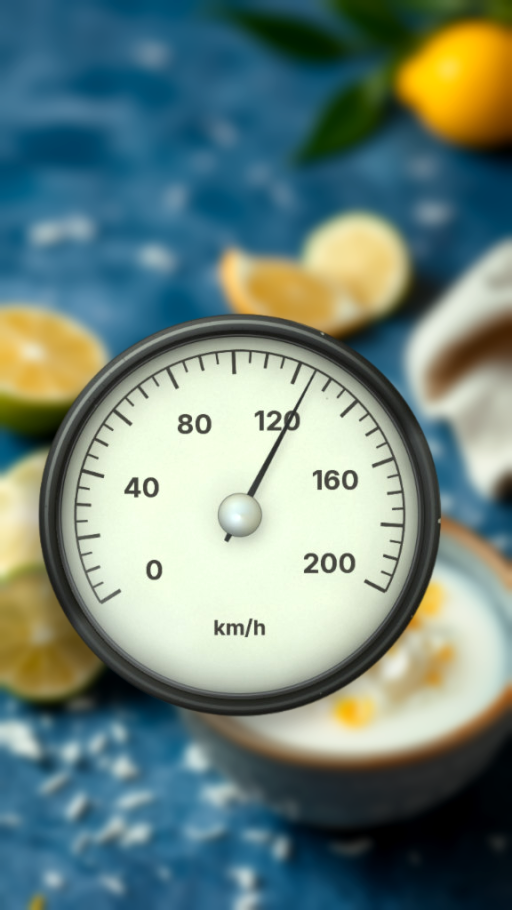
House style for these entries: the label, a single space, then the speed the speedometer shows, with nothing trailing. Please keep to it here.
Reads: 125 km/h
